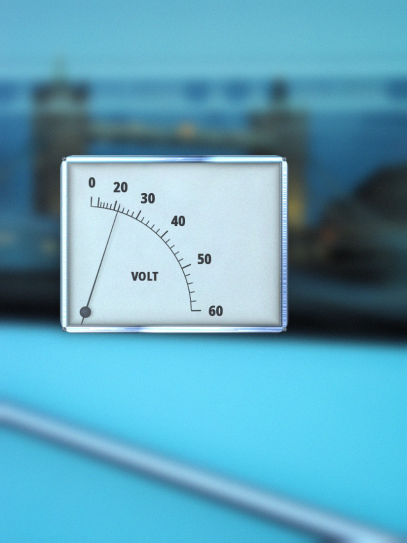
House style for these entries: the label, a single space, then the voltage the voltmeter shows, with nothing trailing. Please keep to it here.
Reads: 22 V
